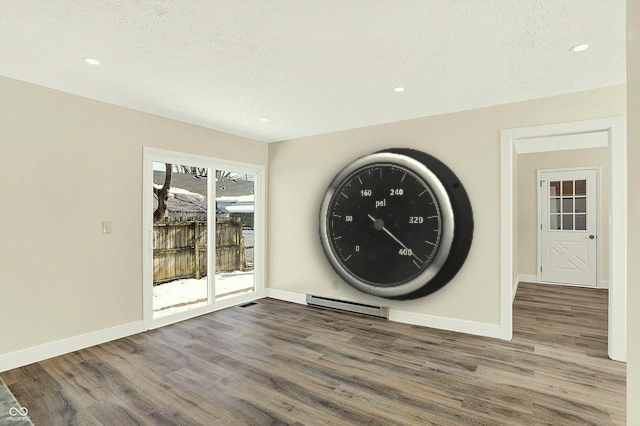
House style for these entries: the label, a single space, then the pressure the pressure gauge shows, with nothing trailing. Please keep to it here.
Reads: 390 psi
